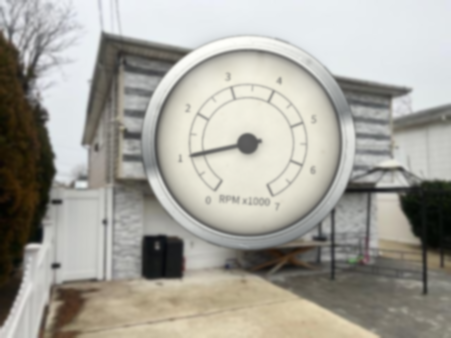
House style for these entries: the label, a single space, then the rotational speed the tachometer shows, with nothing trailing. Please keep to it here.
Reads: 1000 rpm
